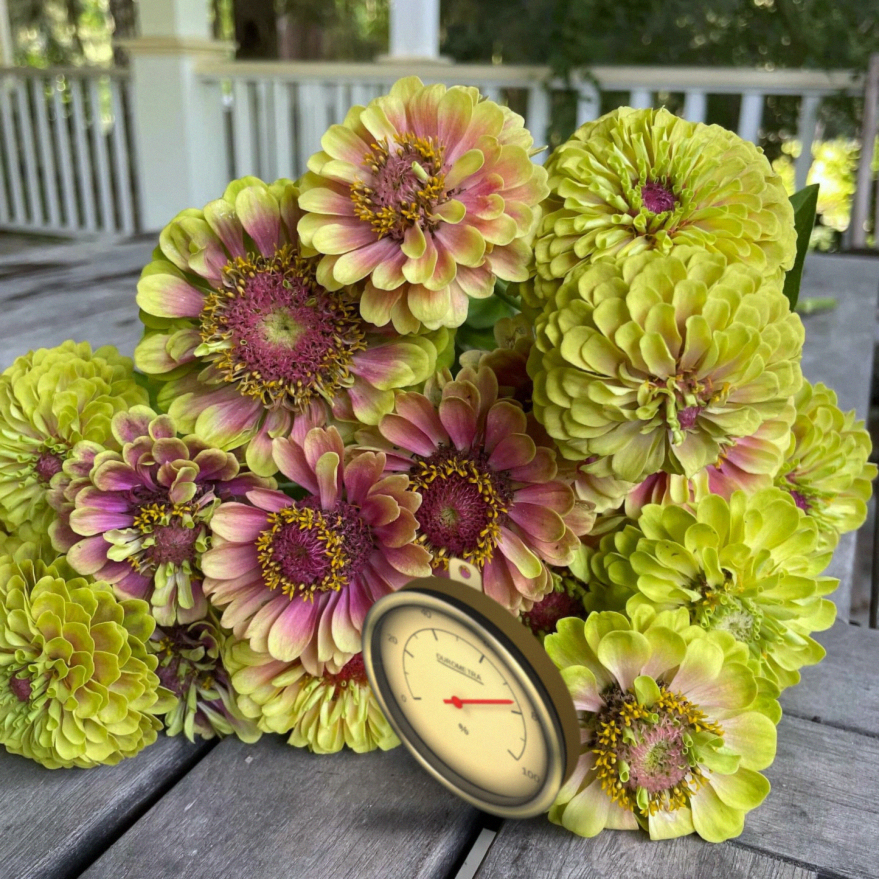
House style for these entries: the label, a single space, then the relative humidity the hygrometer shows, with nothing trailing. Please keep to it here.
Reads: 75 %
